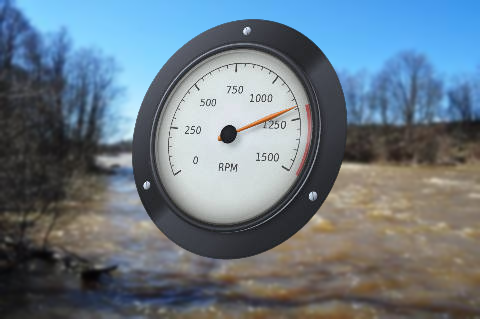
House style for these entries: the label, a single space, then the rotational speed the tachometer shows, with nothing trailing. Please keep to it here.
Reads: 1200 rpm
